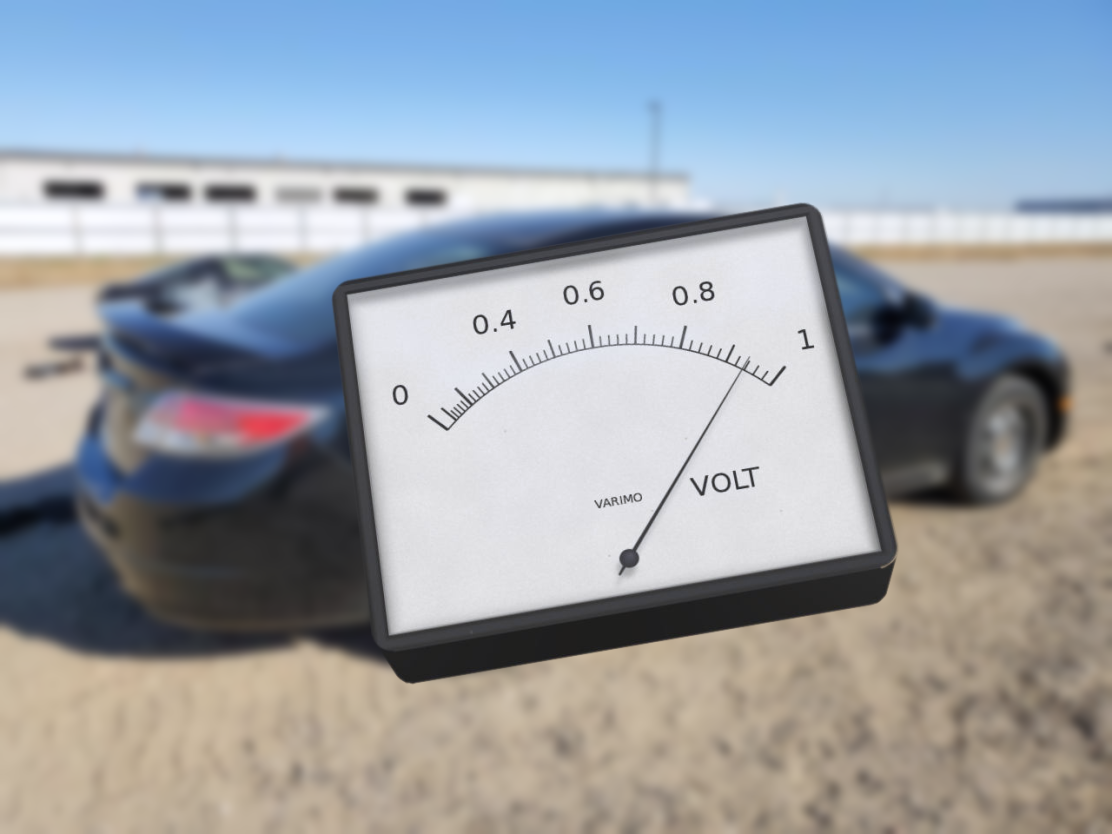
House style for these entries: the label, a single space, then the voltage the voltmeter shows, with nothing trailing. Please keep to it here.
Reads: 0.94 V
